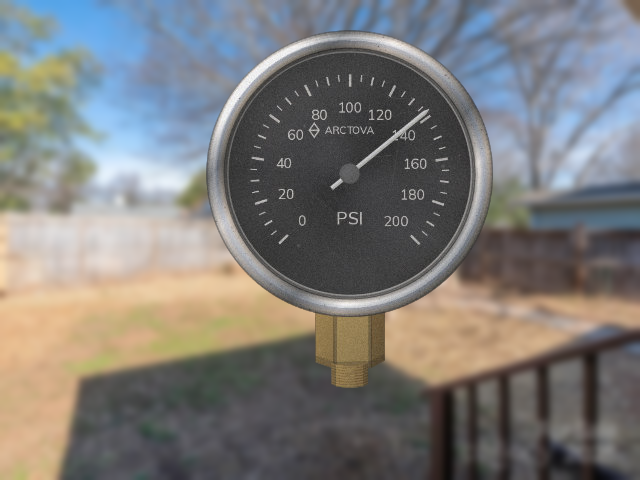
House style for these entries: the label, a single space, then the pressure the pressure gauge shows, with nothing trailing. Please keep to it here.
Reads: 137.5 psi
